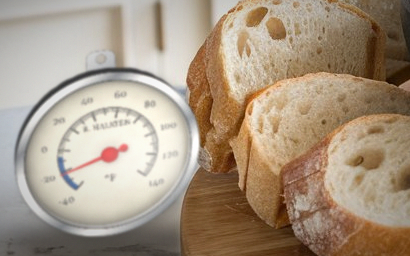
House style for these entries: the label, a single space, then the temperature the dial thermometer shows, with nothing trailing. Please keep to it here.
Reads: -20 °F
